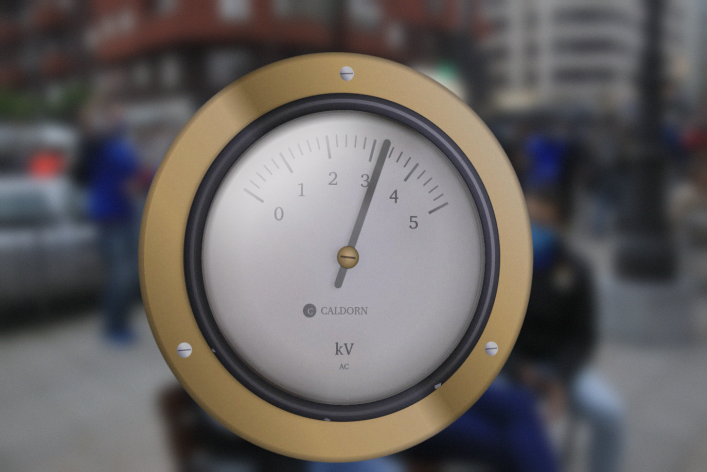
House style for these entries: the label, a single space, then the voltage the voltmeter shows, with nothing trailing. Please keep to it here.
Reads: 3.2 kV
